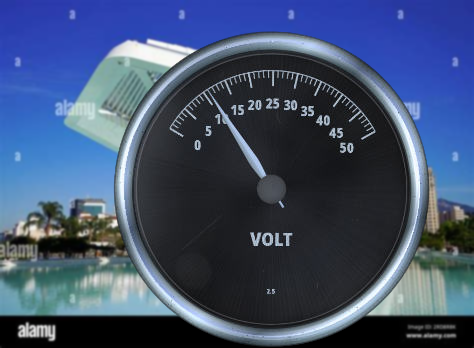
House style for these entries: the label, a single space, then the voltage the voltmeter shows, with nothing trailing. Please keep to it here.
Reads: 11 V
